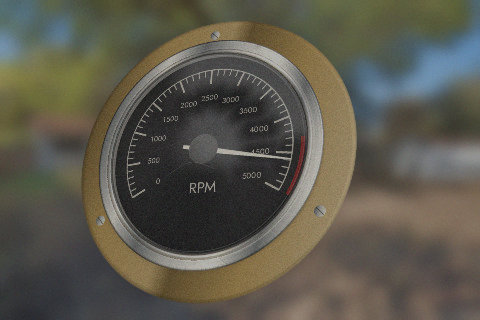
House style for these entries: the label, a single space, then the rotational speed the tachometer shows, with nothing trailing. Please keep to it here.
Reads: 4600 rpm
